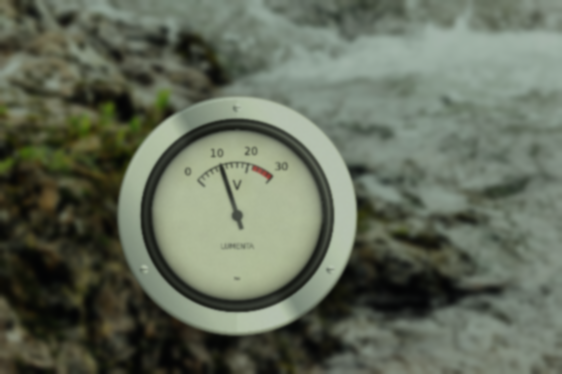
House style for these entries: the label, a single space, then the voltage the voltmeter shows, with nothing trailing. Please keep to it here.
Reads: 10 V
